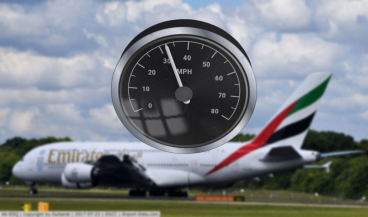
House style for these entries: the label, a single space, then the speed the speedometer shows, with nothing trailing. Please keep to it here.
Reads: 32.5 mph
